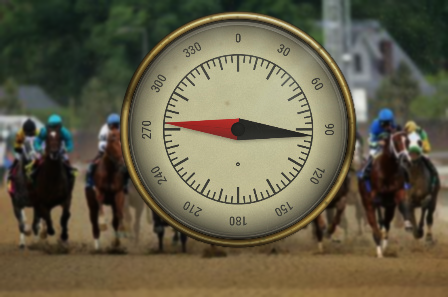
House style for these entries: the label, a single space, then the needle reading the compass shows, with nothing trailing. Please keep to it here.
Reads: 275 °
